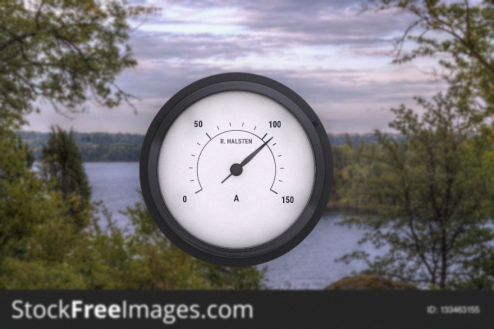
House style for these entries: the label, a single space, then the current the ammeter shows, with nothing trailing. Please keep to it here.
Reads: 105 A
